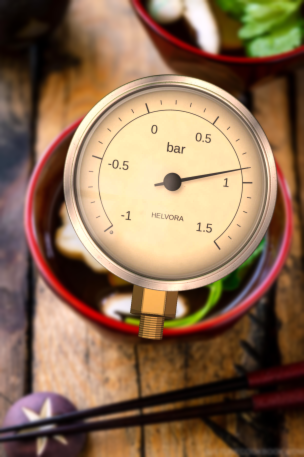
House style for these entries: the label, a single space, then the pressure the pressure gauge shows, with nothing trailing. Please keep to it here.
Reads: 0.9 bar
